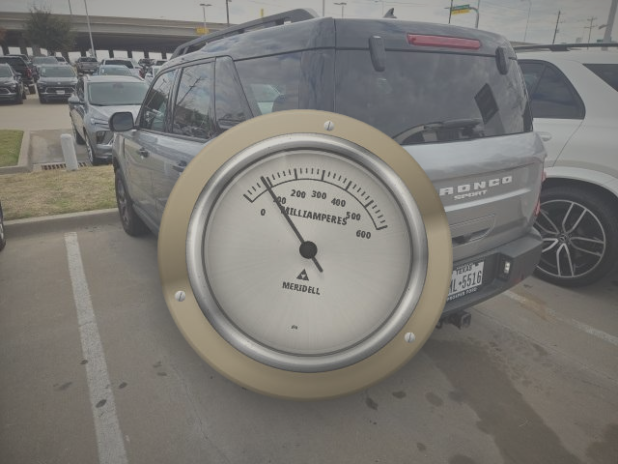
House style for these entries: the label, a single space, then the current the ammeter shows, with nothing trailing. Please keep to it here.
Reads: 80 mA
